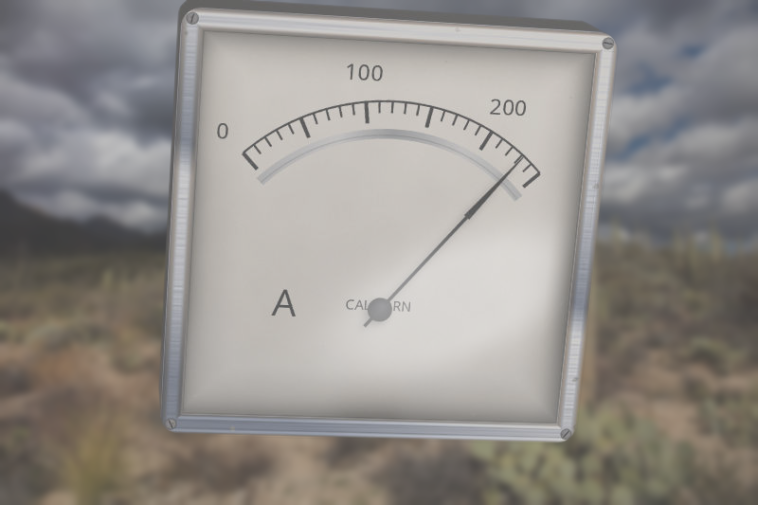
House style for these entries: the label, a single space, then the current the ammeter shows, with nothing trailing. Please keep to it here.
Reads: 230 A
